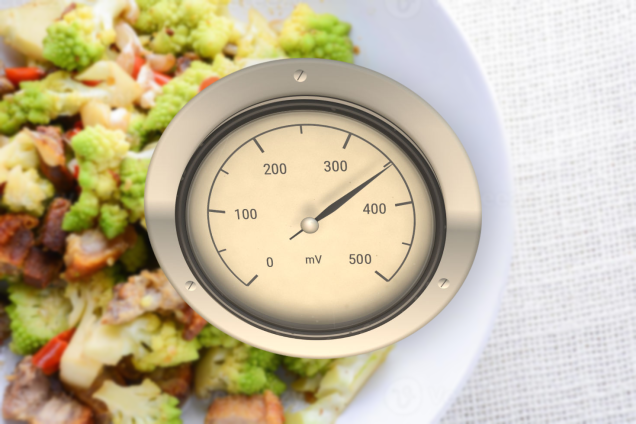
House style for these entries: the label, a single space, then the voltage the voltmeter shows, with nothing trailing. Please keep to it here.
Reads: 350 mV
